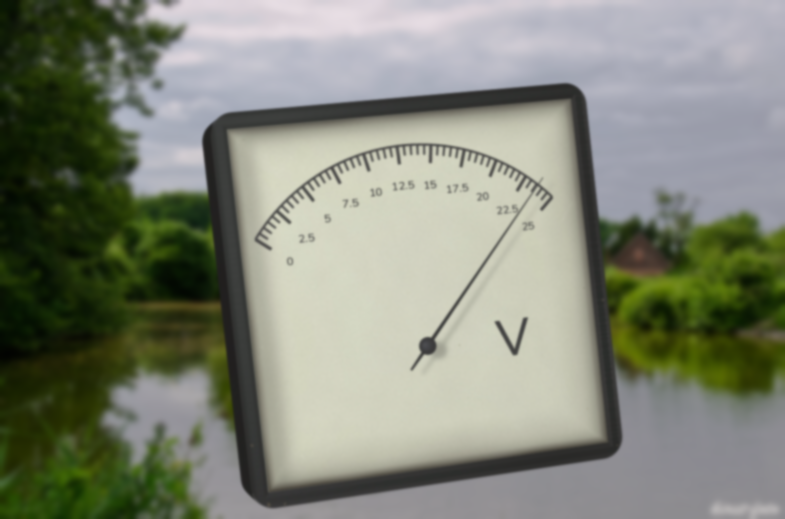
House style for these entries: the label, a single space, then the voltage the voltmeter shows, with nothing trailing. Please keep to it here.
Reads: 23.5 V
